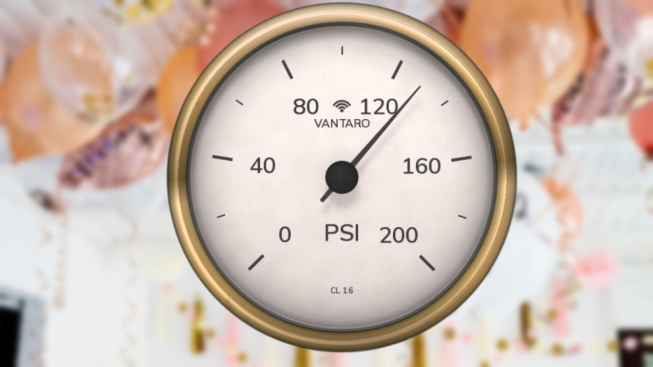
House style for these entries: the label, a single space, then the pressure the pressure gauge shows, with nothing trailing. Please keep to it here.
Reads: 130 psi
